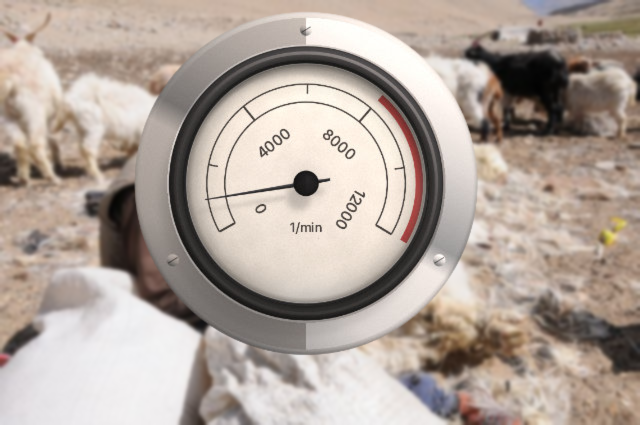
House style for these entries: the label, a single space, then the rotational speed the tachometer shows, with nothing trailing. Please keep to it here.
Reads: 1000 rpm
